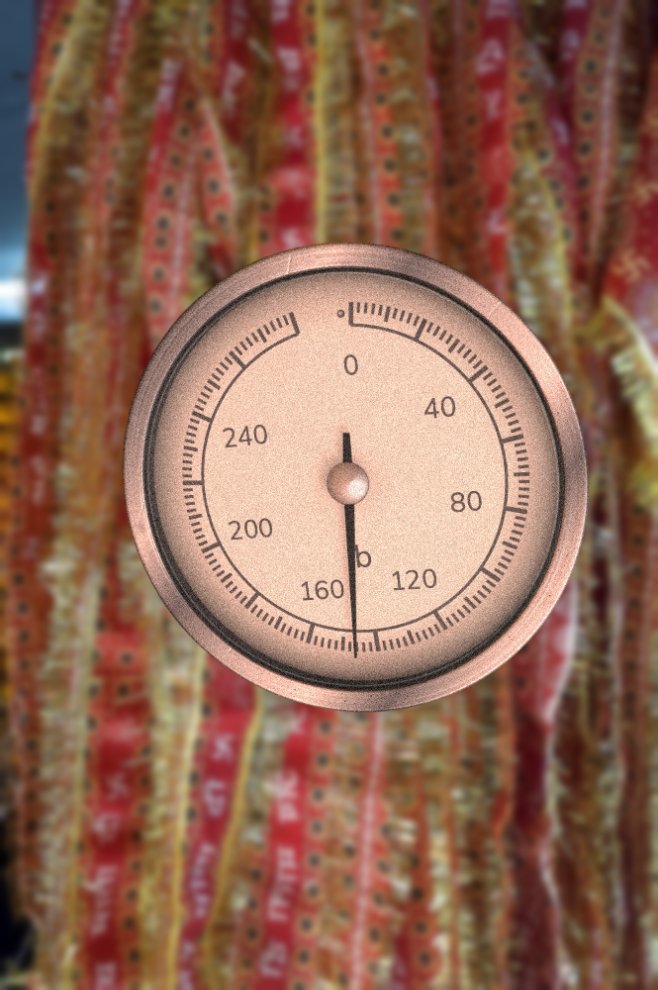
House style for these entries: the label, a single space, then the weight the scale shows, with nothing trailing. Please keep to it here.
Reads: 146 lb
